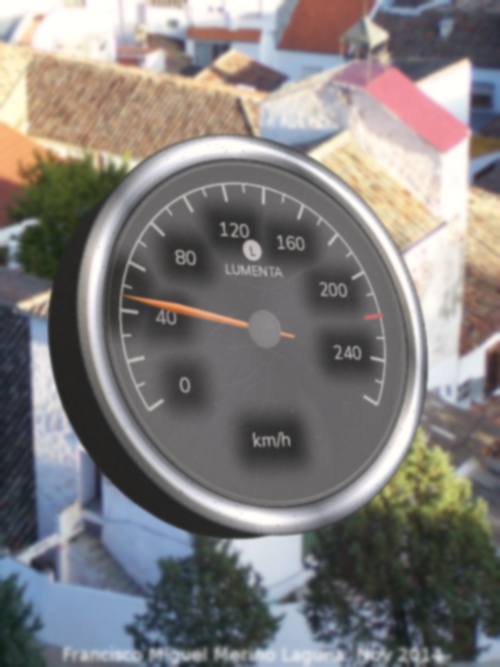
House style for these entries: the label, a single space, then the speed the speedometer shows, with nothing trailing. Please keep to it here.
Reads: 45 km/h
